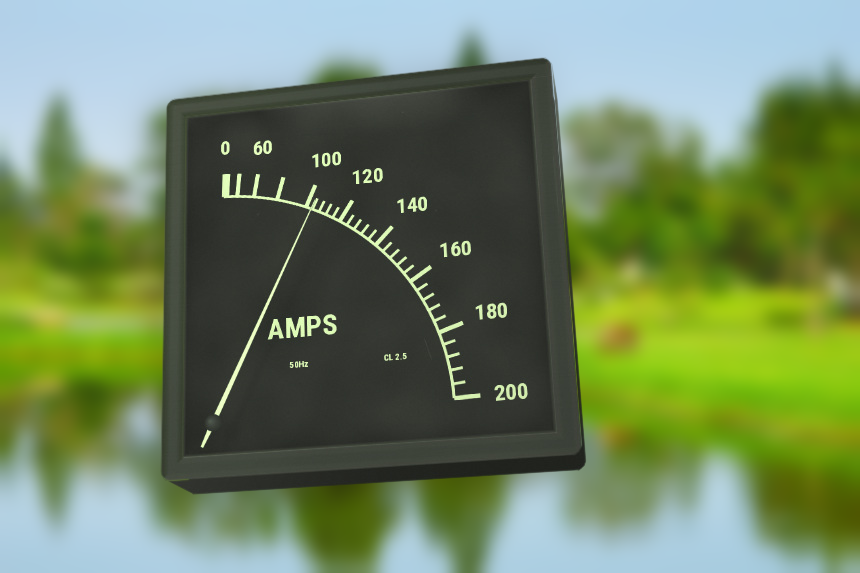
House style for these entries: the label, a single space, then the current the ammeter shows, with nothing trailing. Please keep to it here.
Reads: 104 A
